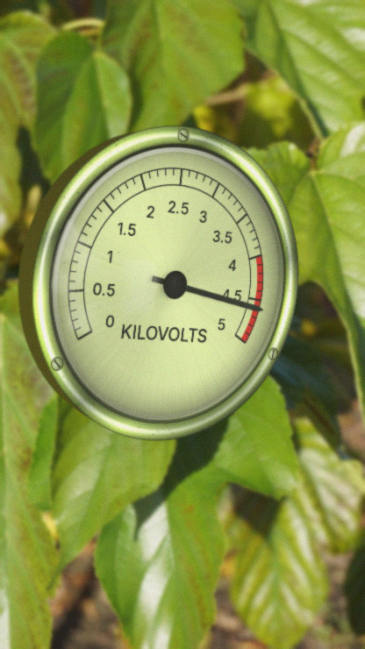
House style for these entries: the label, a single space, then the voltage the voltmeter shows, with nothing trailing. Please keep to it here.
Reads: 4.6 kV
